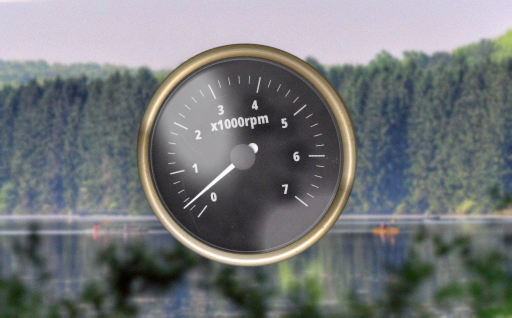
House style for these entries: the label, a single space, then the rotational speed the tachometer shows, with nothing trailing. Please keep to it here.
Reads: 300 rpm
